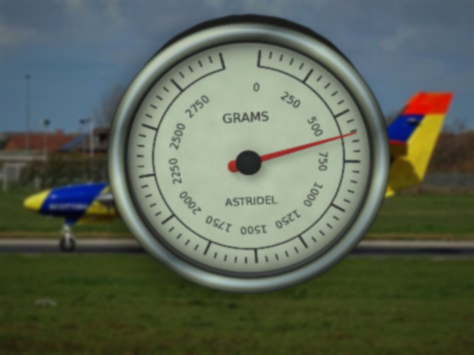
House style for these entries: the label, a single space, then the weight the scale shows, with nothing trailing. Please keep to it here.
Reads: 600 g
